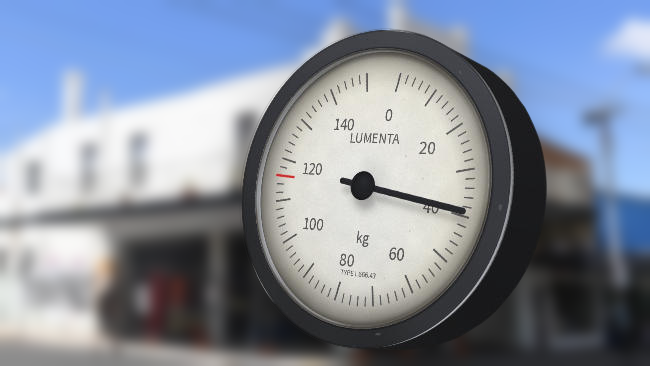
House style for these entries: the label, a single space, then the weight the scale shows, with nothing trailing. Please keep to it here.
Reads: 39 kg
